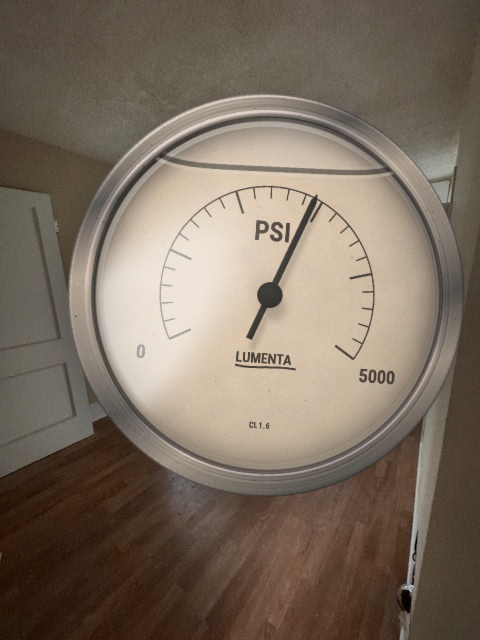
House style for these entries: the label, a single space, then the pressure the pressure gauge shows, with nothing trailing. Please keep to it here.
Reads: 2900 psi
